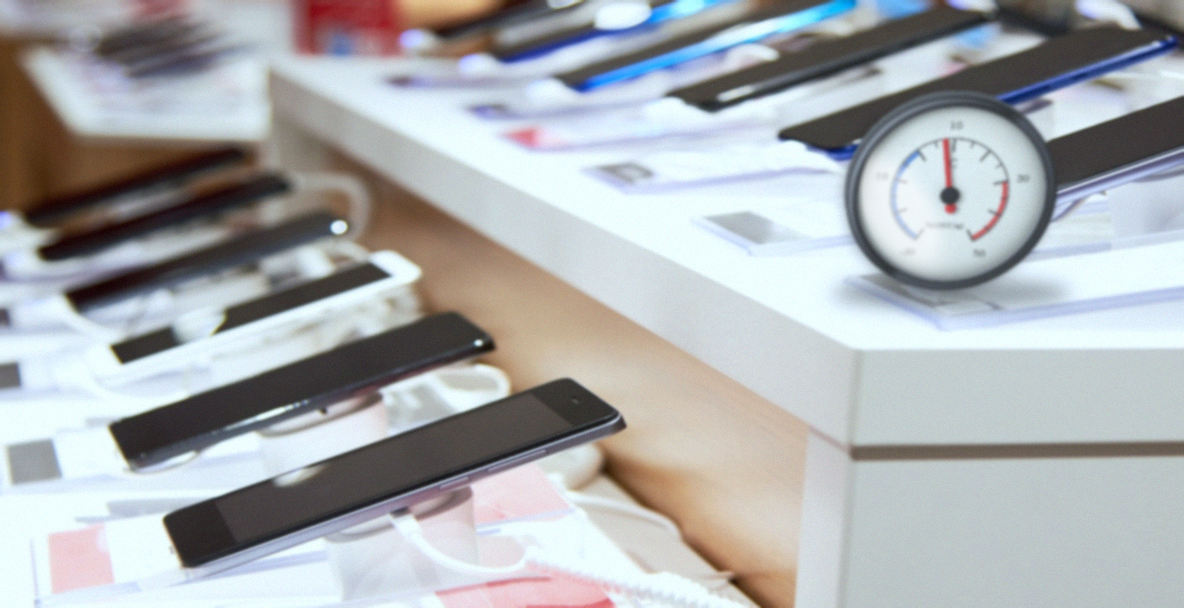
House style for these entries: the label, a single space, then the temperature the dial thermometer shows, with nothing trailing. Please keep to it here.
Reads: 7.5 °C
